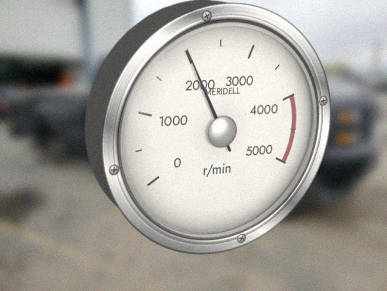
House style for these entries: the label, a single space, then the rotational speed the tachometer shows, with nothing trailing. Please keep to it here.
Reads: 2000 rpm
